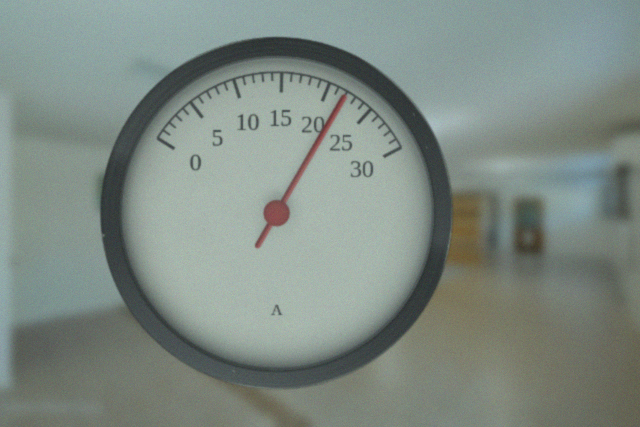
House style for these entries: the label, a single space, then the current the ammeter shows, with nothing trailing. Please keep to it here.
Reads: 22 A
